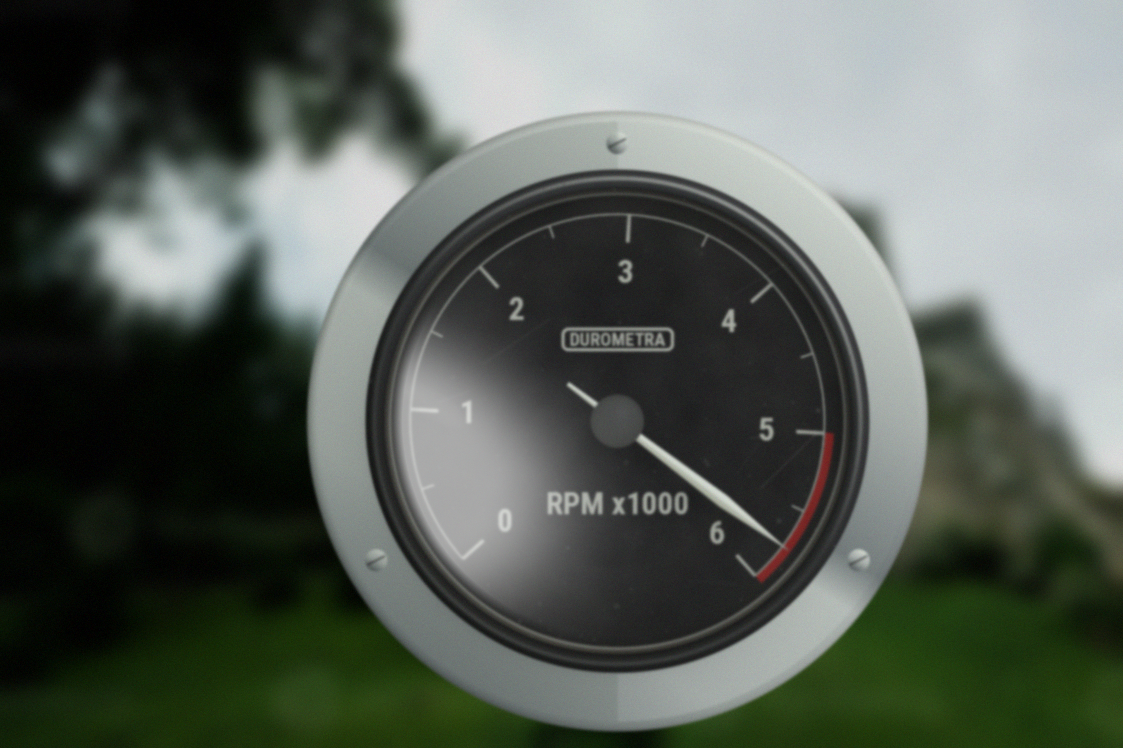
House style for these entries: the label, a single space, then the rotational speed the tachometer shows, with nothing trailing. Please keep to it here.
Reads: 5750 rpm
